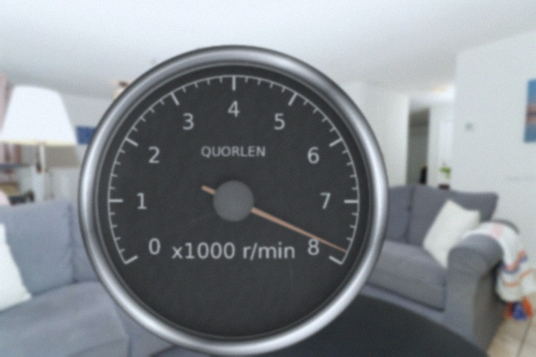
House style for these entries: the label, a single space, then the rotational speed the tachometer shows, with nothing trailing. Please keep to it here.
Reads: 7800 rpm
